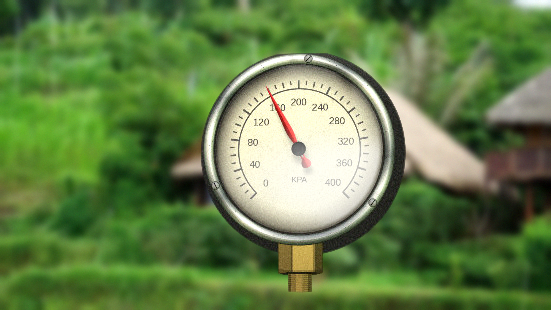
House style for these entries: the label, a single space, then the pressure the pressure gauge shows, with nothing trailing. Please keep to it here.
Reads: 160 kPa
